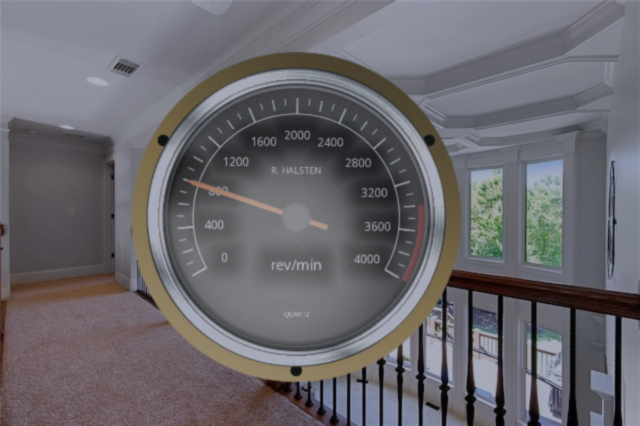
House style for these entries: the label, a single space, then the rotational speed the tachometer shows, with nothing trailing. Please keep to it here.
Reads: 800 rpm
